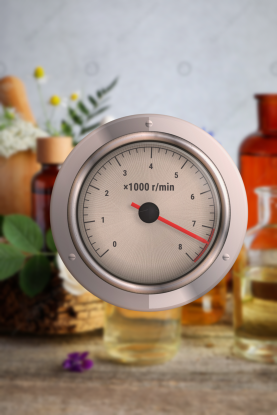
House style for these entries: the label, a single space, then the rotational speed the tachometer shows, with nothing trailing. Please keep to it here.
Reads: 7400 rpm
